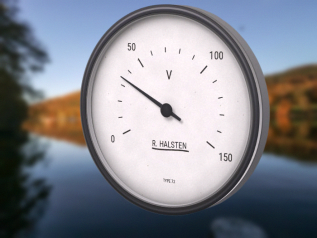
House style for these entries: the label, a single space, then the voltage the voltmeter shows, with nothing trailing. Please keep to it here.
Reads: 35 V
